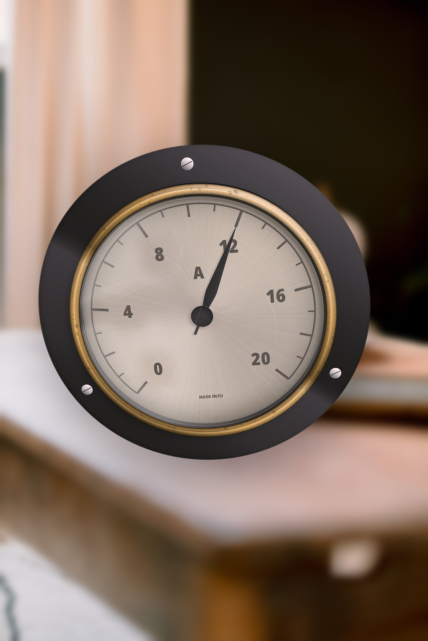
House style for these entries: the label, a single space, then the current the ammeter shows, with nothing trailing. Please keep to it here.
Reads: 12 A
